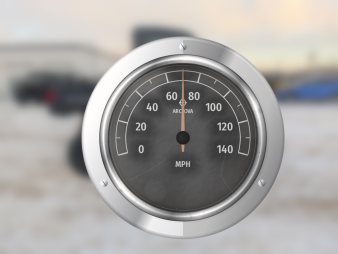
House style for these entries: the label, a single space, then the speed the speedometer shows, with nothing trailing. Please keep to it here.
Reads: 70 mph
